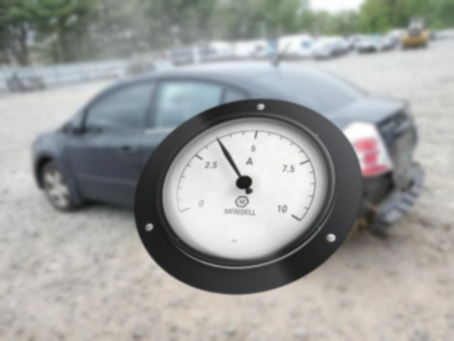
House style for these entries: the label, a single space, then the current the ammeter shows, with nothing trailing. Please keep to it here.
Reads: 3.5 A
